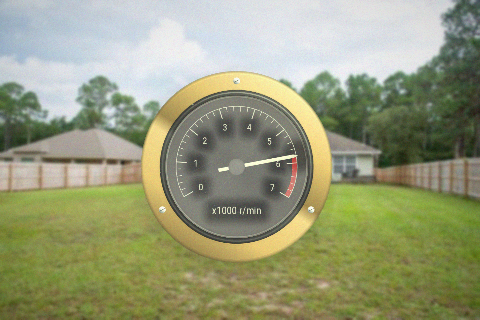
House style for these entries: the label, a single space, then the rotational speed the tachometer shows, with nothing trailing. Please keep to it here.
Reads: 5800 rpm
